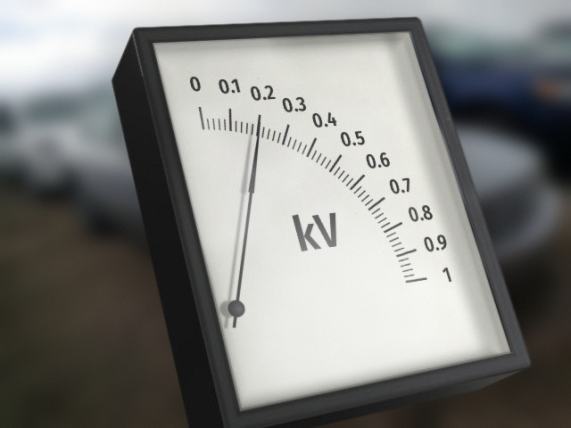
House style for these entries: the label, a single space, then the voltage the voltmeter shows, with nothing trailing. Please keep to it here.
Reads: 0.2 kV
